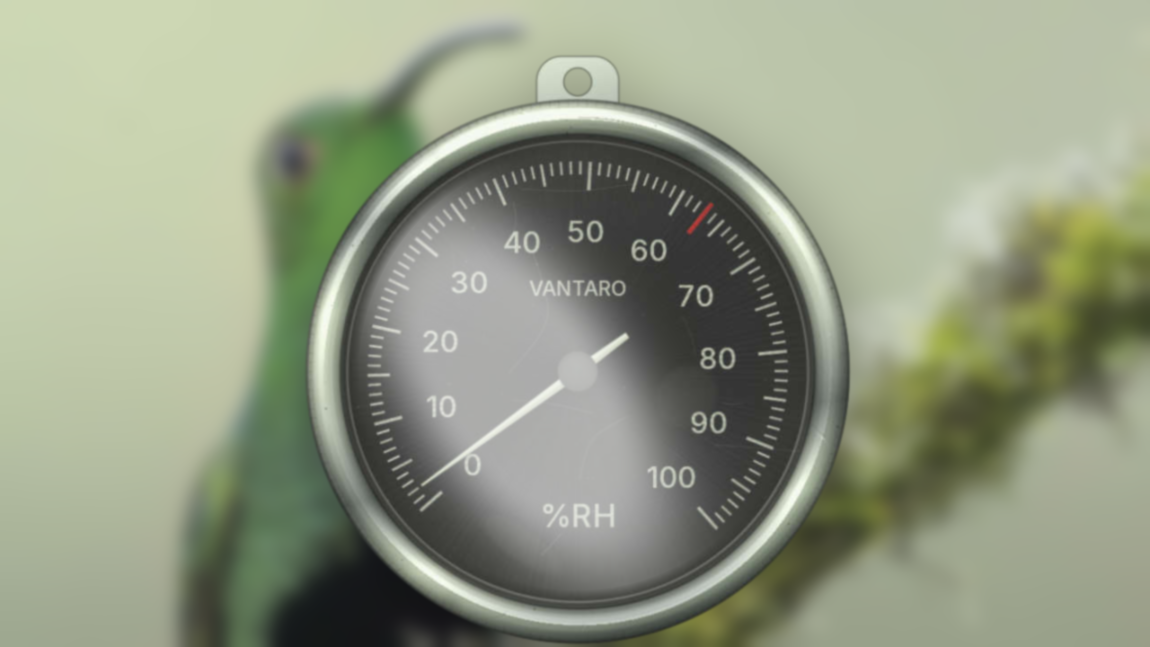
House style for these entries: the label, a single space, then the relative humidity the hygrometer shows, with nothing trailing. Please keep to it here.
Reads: 2 %
